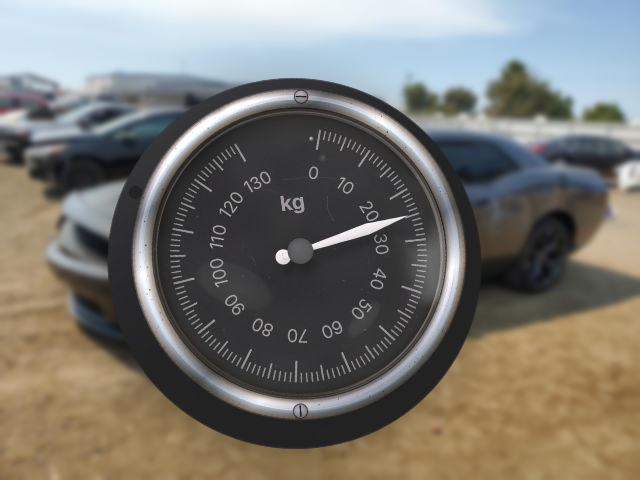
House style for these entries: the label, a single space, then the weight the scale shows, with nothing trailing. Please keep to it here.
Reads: 25 kg
